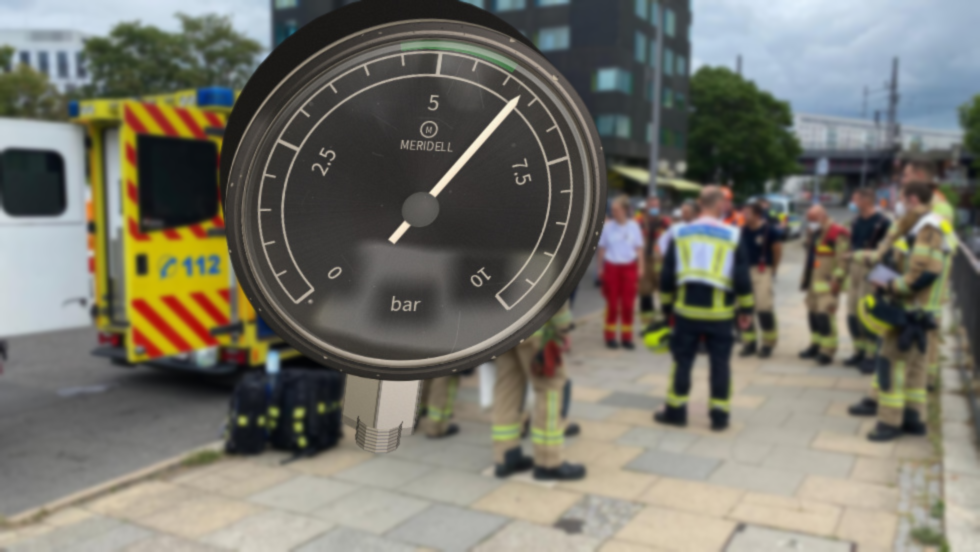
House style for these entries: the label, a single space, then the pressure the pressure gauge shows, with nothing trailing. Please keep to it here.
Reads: 6.25 bar
